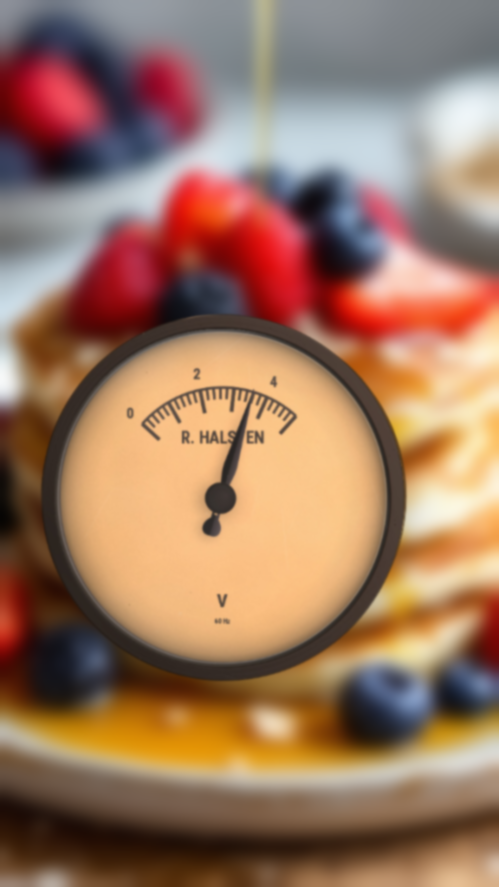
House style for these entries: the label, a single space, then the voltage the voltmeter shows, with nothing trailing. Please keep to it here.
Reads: 3.6 V
